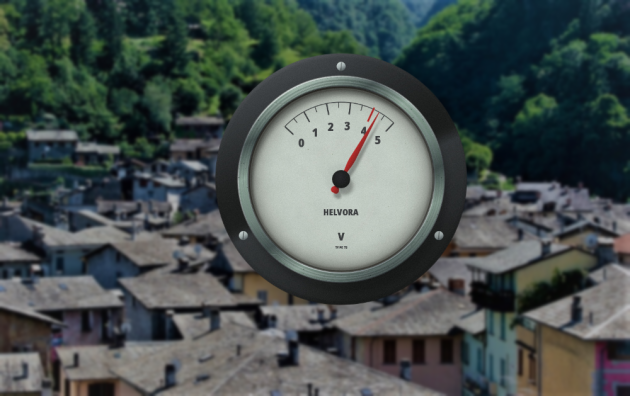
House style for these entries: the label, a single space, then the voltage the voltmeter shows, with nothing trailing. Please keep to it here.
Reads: 4.25 V
